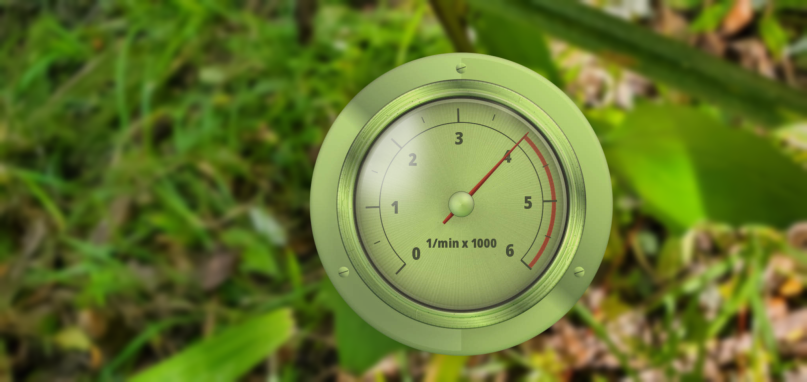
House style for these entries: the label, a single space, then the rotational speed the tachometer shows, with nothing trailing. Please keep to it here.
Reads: 4000 rpm
